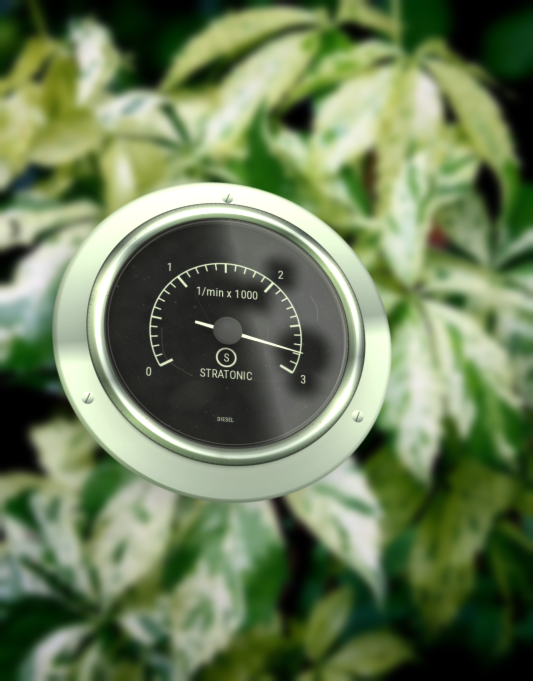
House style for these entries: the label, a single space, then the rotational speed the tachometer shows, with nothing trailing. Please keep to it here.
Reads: 2800 rpm
